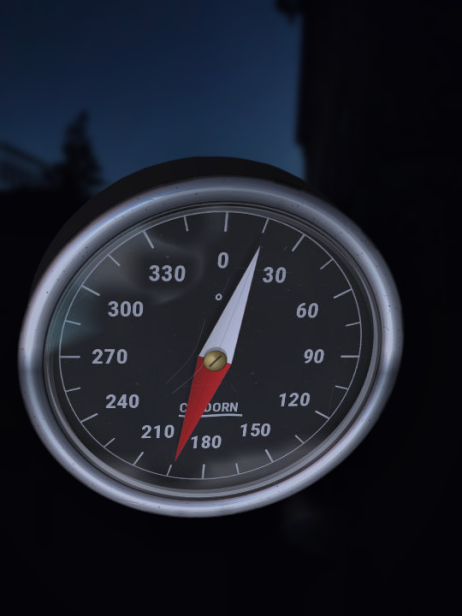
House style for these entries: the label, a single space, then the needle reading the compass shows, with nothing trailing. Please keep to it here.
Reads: 195 °
